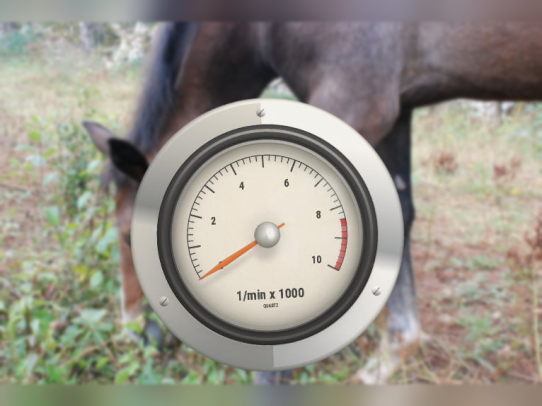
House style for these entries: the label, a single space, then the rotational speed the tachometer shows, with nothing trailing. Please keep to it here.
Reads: 0 rpm
